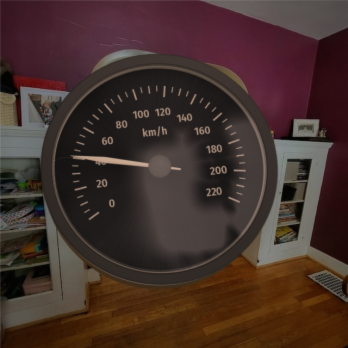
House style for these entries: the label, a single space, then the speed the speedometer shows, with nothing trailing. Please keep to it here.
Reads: 40 km/h
